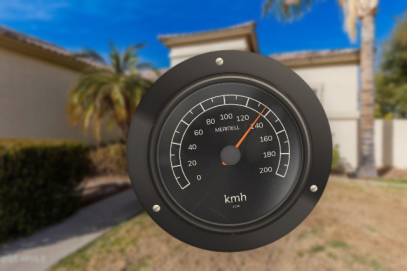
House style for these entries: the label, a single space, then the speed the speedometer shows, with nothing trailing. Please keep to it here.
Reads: 135 km/h
